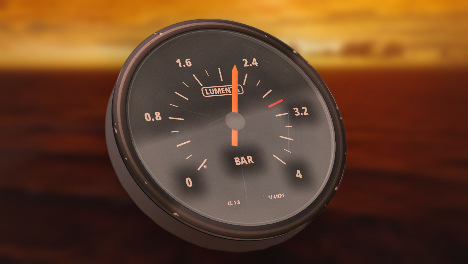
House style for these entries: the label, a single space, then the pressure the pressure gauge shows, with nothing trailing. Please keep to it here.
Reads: 2.2 bar
